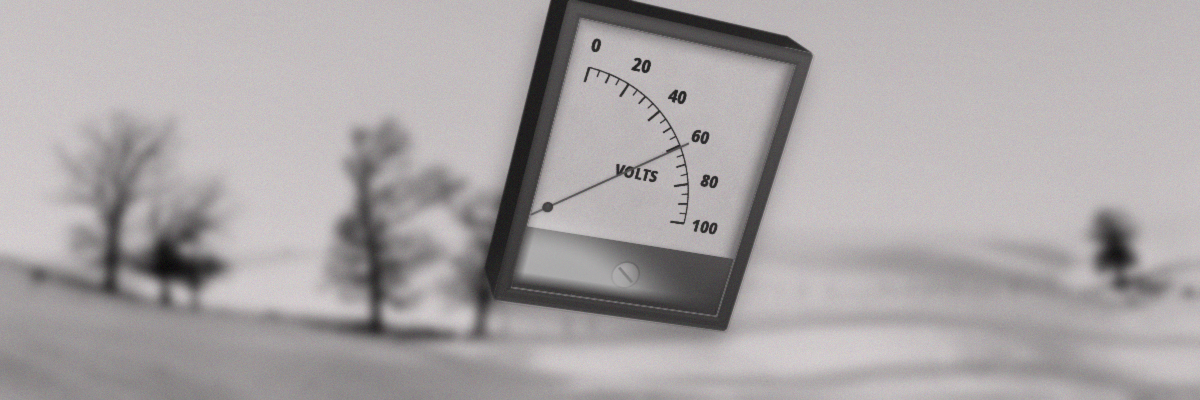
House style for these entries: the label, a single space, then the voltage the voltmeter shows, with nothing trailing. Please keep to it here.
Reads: 60 V
